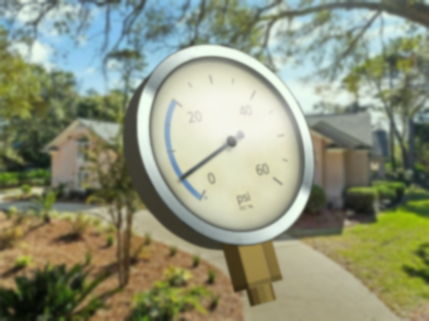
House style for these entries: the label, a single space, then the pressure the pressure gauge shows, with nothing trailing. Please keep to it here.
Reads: 5 psi
